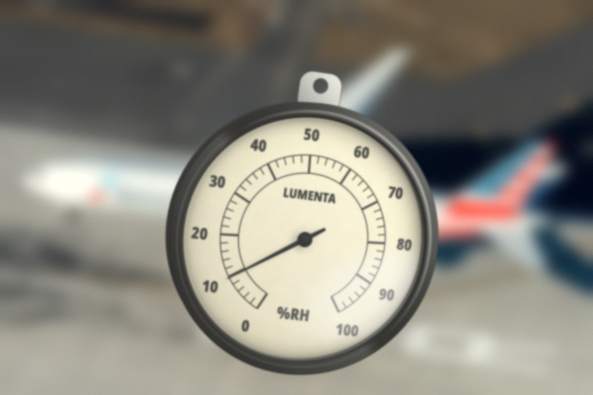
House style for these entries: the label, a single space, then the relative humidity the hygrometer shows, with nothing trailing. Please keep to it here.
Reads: 10 %
